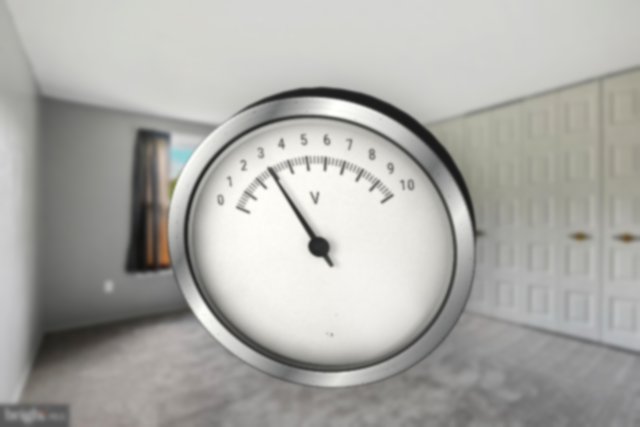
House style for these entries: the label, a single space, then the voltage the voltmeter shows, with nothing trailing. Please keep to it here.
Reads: 3 V
